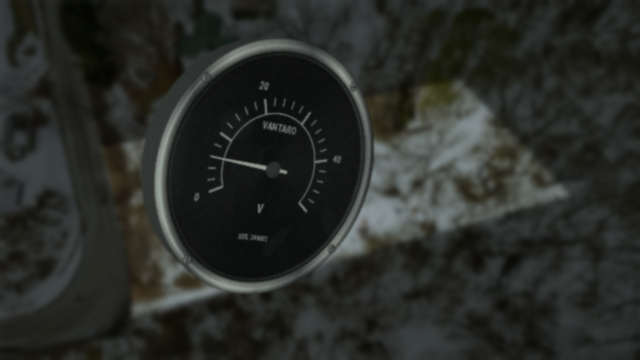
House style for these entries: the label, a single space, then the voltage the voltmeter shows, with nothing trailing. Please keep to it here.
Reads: 6 V
